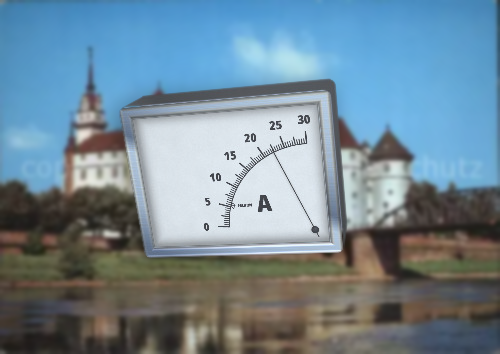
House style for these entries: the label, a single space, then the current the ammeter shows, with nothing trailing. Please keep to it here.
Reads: 22.5 A
